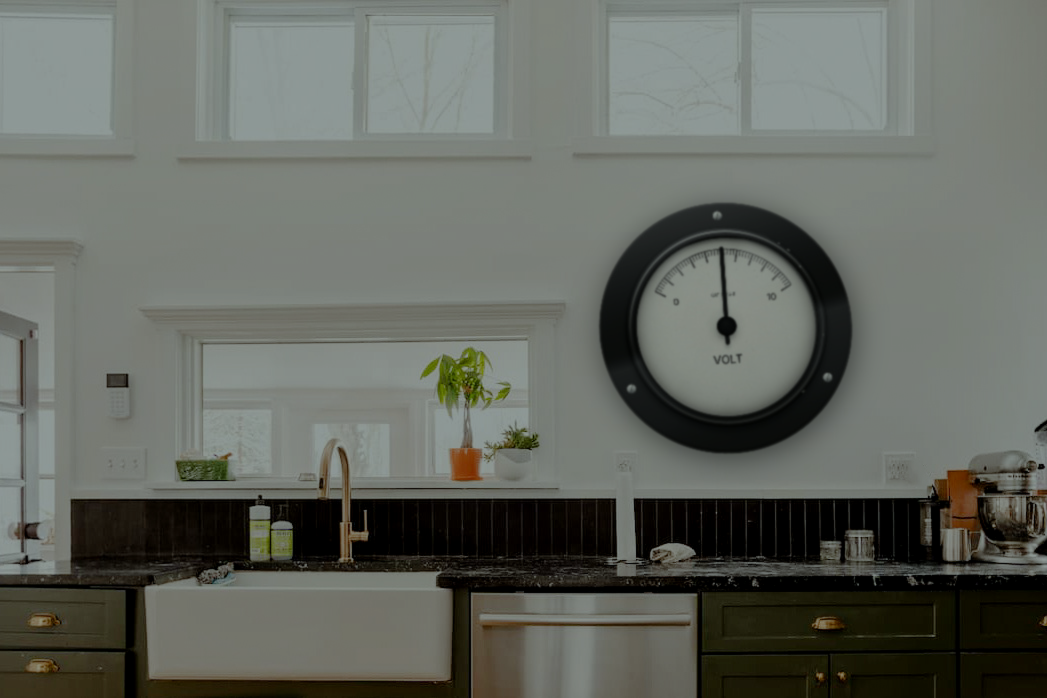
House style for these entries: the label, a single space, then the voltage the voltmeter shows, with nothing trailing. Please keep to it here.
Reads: 5 V
